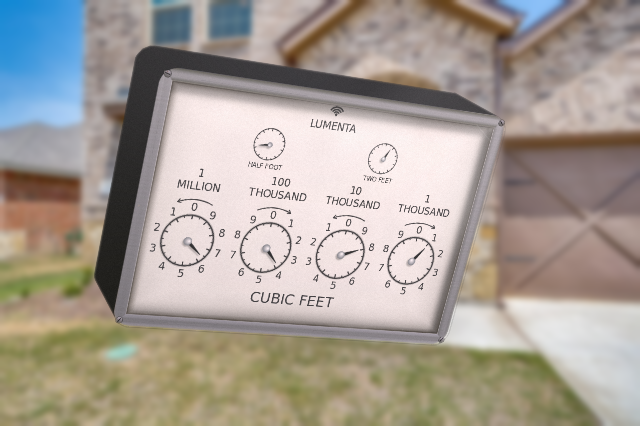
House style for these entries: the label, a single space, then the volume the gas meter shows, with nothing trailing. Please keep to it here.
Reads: 638100 ft³
